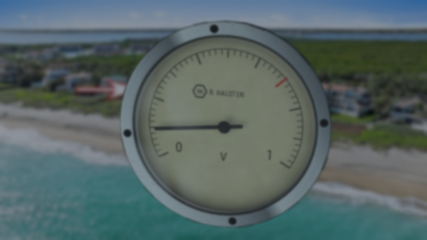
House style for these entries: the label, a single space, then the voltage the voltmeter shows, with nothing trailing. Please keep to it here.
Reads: 0.1 V
